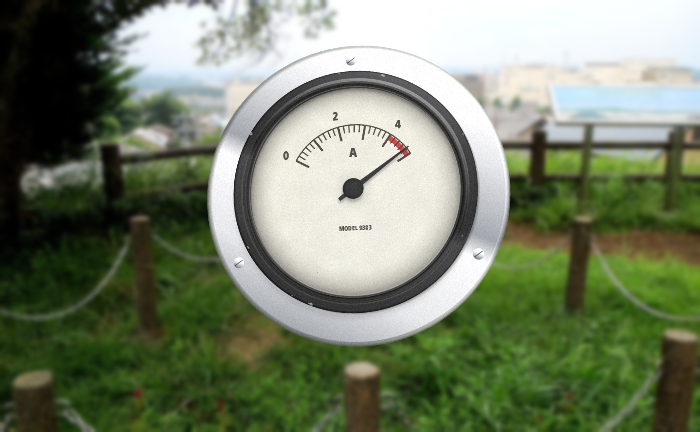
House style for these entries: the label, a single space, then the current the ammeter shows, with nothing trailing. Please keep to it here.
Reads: 4.8 A
